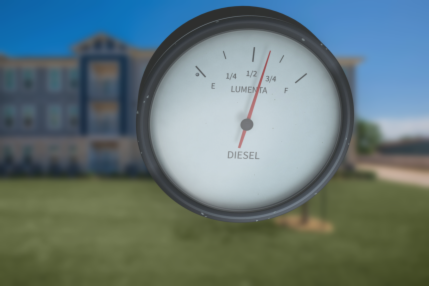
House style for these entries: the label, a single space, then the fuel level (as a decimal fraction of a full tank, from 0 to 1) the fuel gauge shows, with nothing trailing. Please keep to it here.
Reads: 0.625
